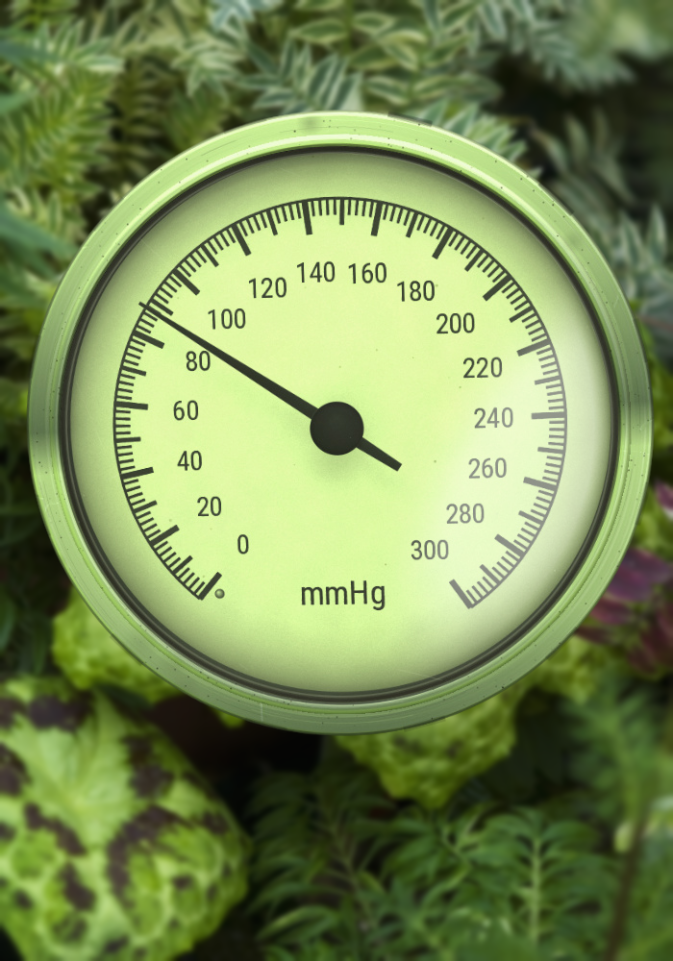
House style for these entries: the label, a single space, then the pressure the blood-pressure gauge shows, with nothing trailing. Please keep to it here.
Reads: 88 mmHg
